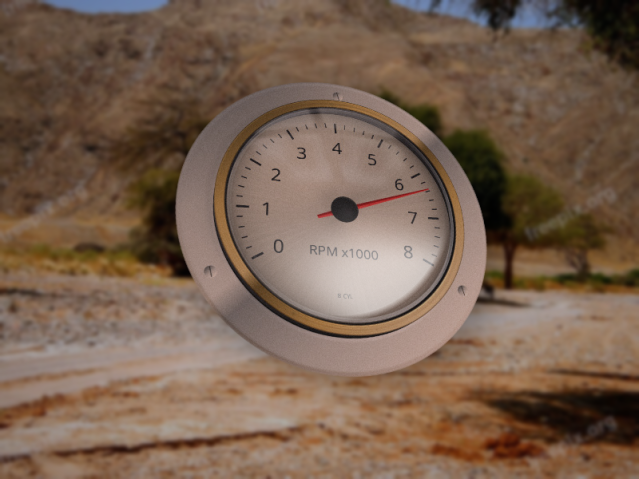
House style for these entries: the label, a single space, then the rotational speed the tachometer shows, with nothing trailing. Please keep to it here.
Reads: 6400 rpm
